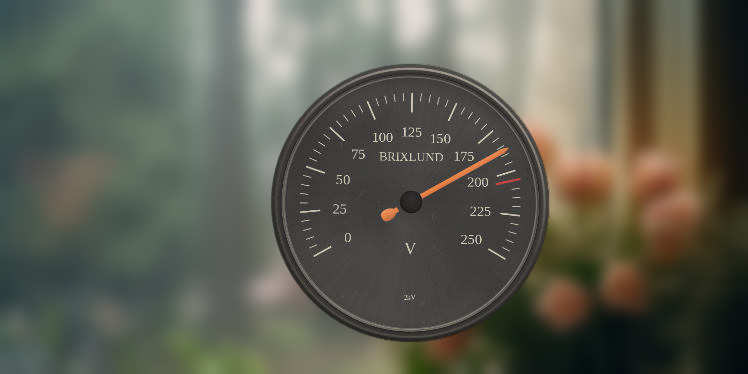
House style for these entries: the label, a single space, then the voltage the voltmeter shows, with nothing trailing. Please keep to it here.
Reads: 187.5 V
